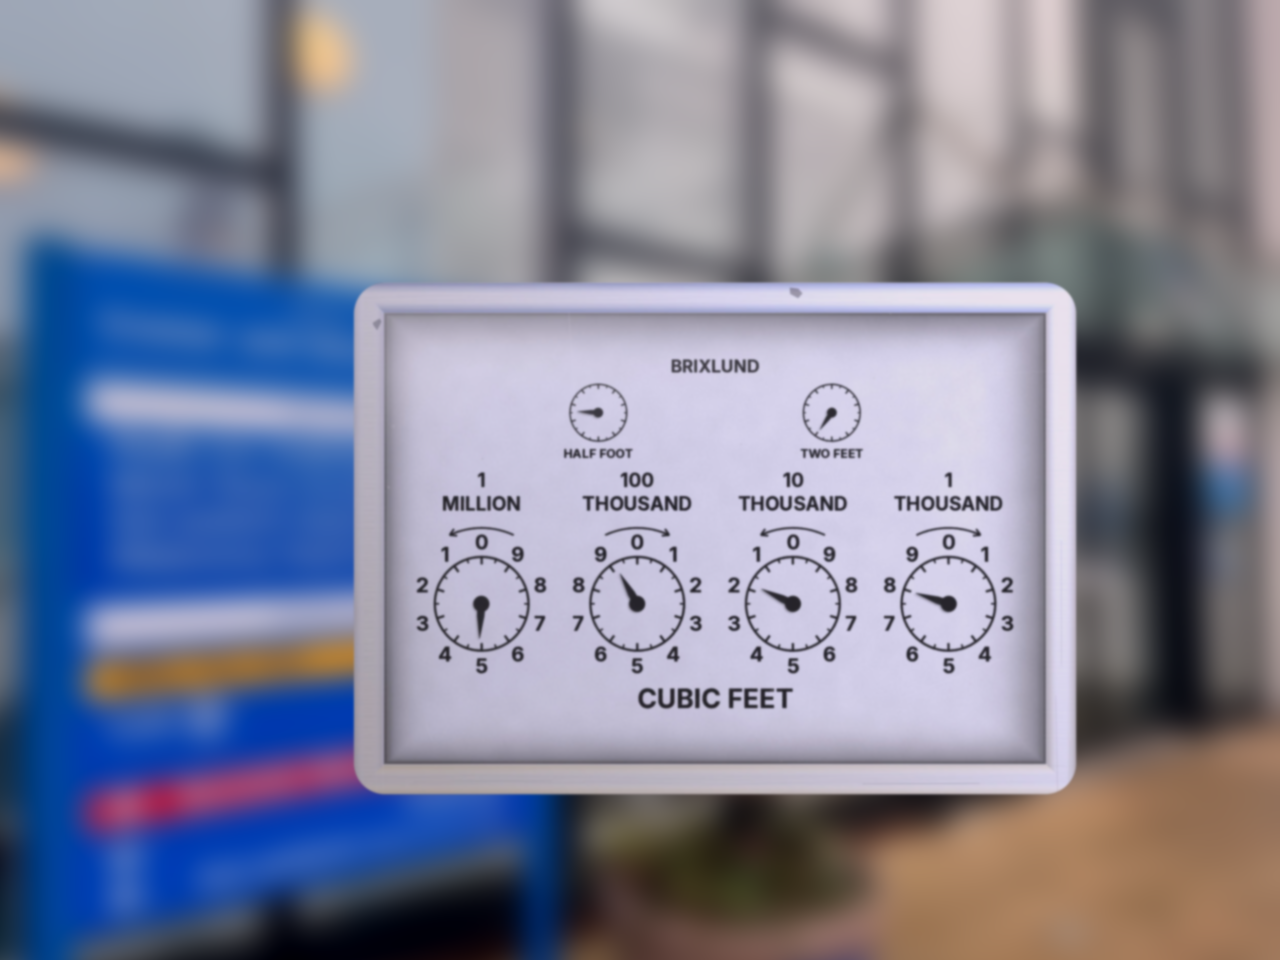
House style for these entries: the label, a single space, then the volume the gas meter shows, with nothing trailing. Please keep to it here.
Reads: 491800 ft³
